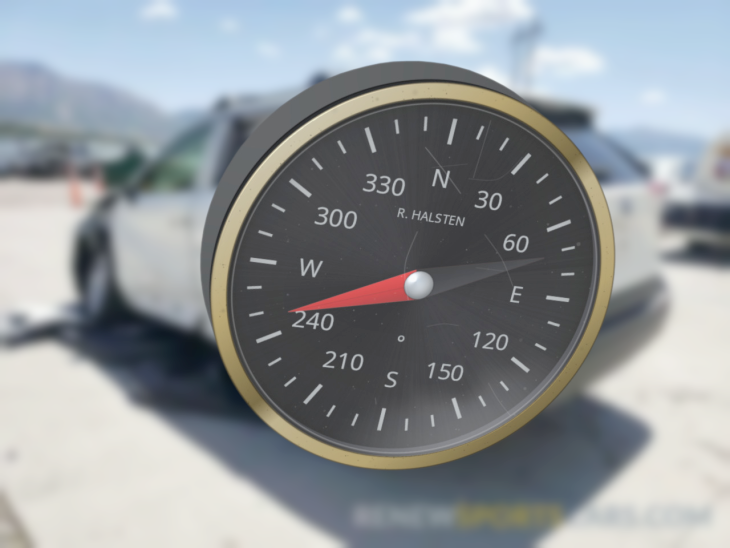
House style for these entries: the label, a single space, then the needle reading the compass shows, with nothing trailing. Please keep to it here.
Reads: 250 °
